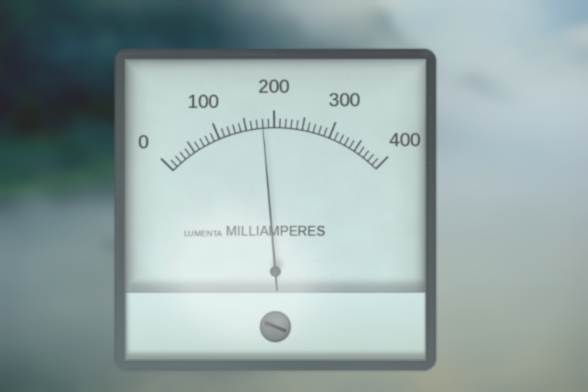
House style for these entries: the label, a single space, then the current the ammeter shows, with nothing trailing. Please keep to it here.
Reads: 180 mA
